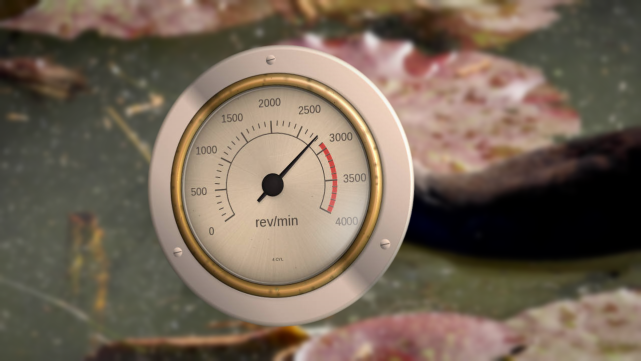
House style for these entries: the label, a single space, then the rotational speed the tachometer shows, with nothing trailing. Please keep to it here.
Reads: 2800 rpm
